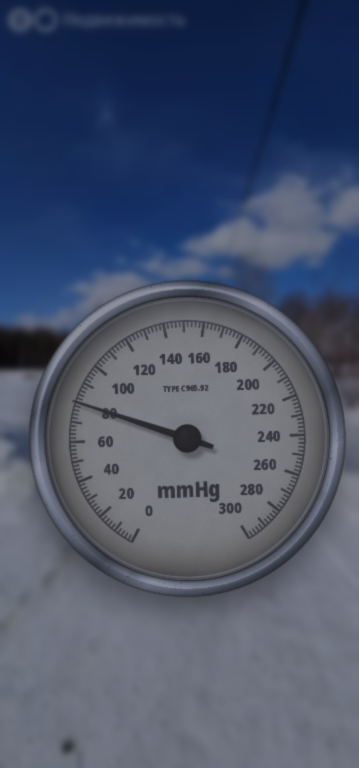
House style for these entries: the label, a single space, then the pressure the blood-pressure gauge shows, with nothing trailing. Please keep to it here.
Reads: 80 mmHg
